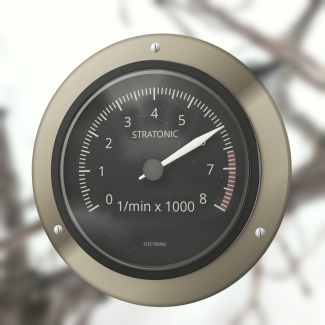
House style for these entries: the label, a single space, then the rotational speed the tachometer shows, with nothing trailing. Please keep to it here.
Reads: 6000 rpm
